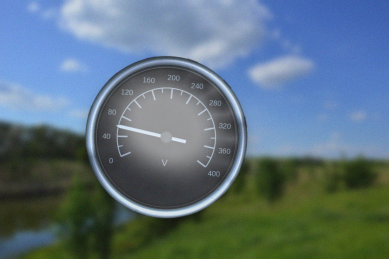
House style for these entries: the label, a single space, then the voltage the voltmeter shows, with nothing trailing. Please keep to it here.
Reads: 60 V
